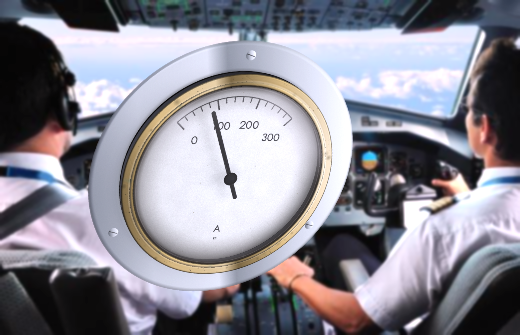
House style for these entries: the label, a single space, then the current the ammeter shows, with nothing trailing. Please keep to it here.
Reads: 80 A
